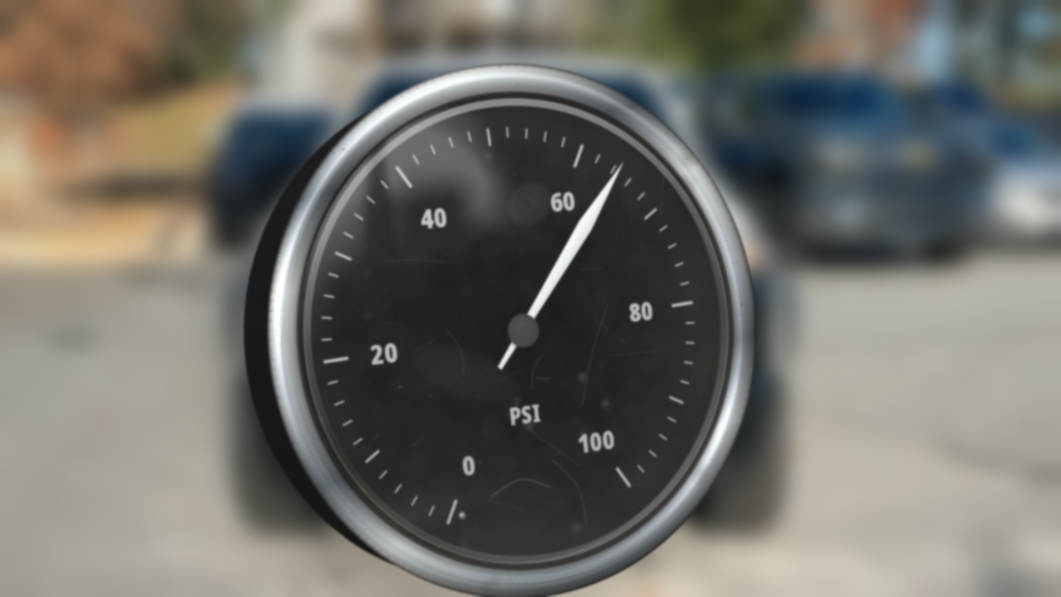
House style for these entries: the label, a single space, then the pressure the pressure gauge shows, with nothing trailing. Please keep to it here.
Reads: 64 psi
